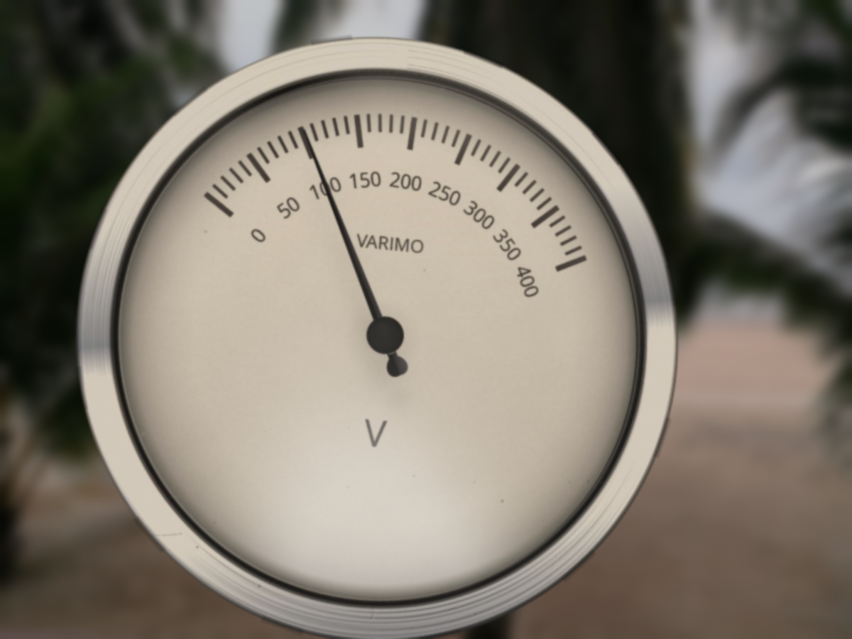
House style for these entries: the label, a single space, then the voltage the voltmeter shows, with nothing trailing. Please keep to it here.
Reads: 100 V
